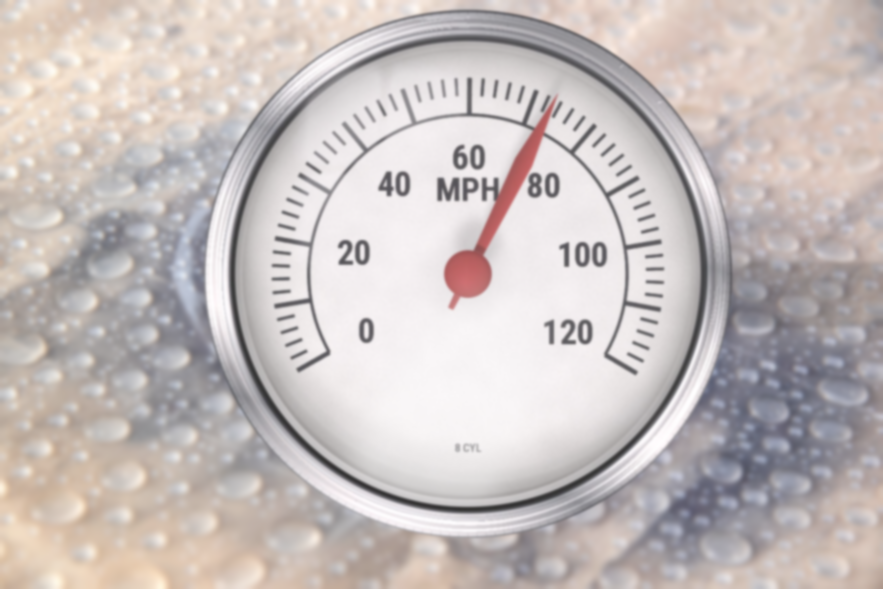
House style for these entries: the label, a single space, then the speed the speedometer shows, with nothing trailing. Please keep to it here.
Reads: 73 mph
